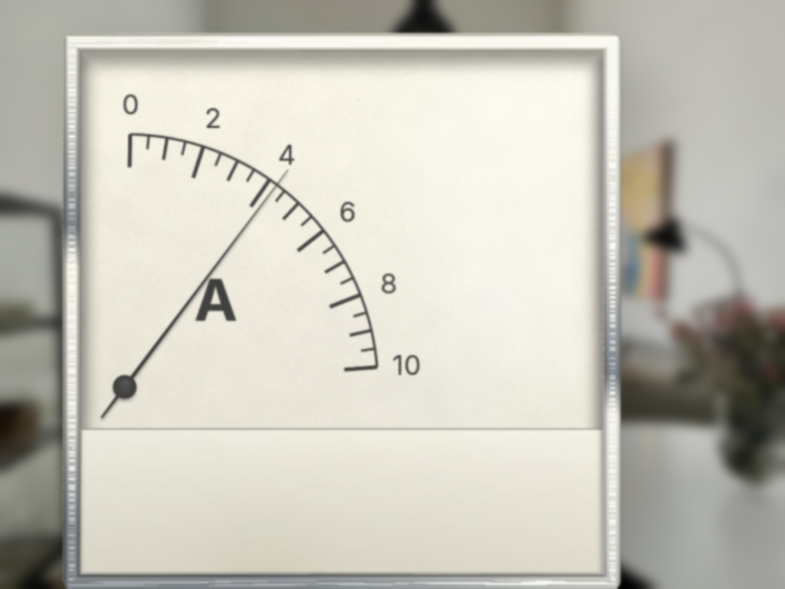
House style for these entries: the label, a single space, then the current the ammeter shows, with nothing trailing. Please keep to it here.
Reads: 4.25 A
